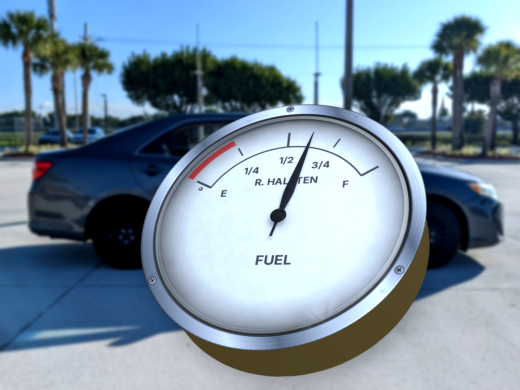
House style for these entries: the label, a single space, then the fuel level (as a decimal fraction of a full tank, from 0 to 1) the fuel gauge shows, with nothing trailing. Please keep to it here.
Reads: 0.625
